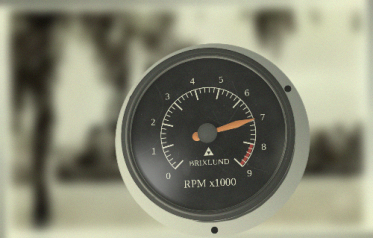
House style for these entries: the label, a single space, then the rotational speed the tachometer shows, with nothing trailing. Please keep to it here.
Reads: 7000 rpm
